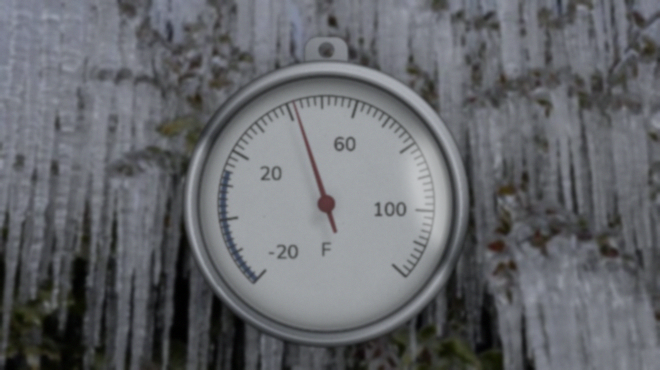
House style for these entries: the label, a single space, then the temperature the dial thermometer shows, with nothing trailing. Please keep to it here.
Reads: 42 °F
